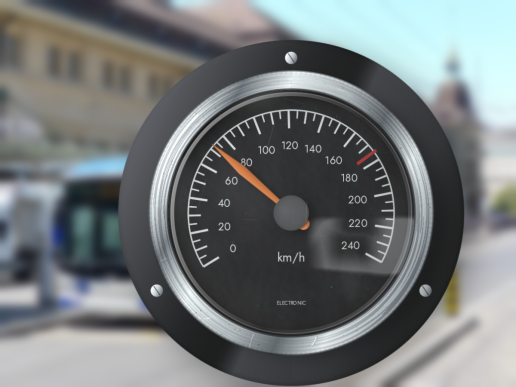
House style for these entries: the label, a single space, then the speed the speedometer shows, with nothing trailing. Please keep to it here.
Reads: 72.5 km/h
